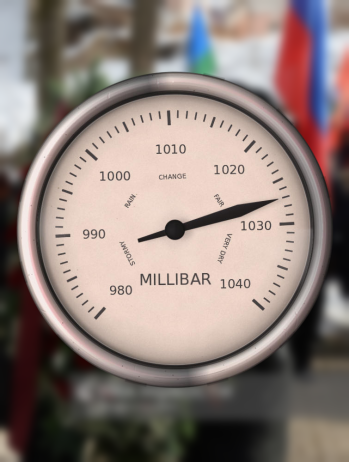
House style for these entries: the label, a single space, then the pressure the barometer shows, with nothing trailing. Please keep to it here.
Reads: 1027 mbar
